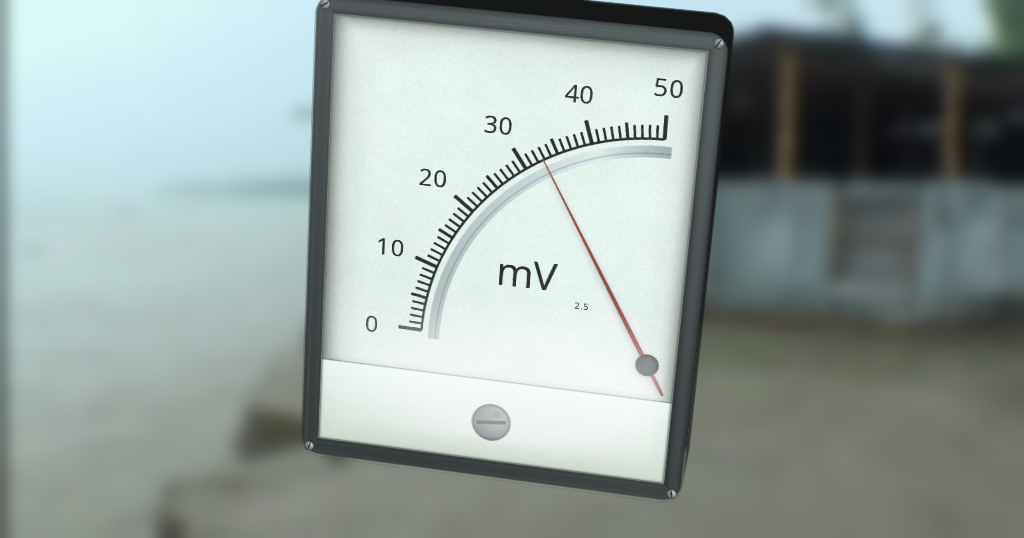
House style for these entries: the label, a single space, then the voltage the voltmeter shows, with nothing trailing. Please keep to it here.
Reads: 33 mV
